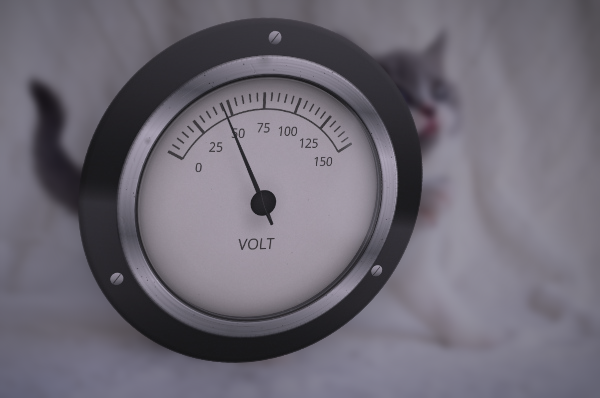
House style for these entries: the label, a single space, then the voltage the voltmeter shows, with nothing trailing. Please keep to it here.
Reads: 45 V
